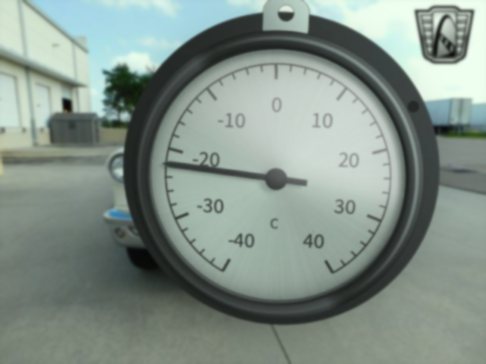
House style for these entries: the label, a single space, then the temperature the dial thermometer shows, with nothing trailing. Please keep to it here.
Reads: -22 °C
